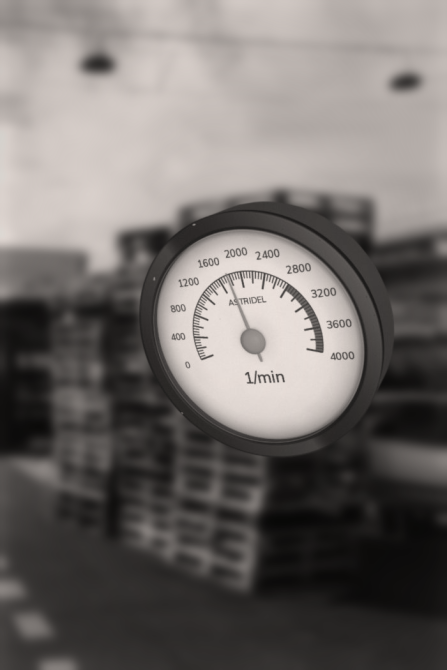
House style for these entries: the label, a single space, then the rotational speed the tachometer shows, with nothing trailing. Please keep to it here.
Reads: 1800 rpm
